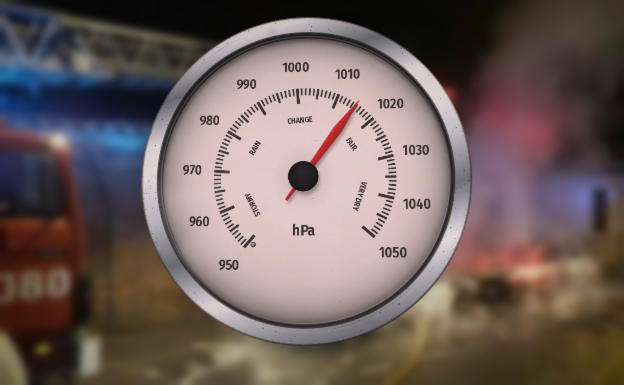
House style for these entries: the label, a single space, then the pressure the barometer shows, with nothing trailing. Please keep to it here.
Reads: 1015 hPa
